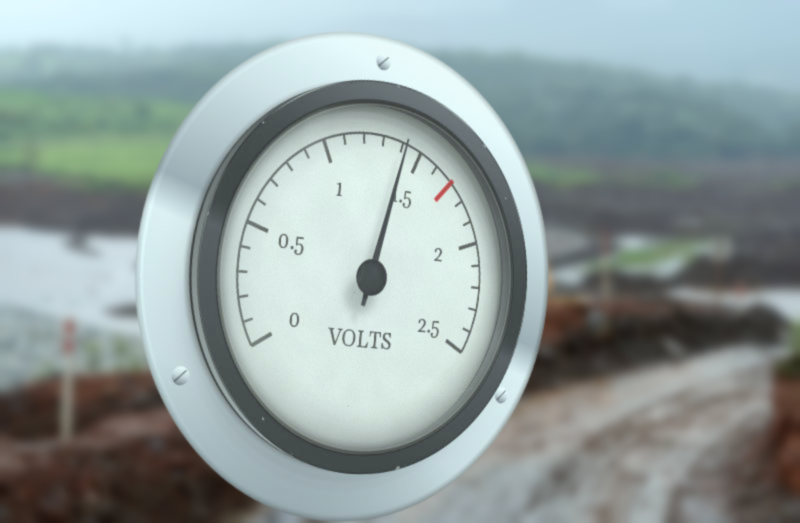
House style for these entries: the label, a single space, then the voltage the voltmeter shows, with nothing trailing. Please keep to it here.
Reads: 1.4 V
